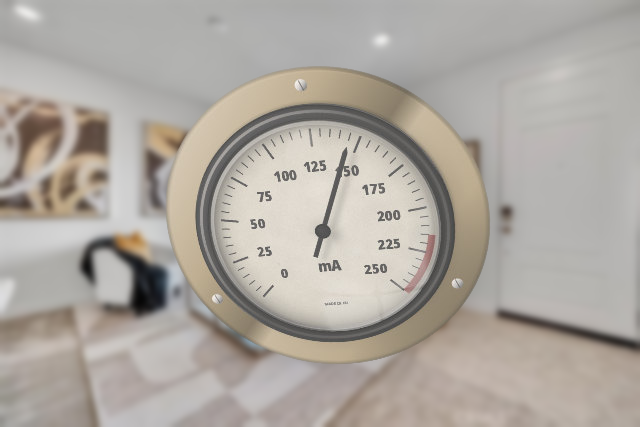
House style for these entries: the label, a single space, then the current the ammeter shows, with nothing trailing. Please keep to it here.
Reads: 145 mA
